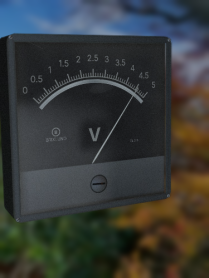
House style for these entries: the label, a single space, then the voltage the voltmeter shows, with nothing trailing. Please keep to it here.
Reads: 4.5 V
